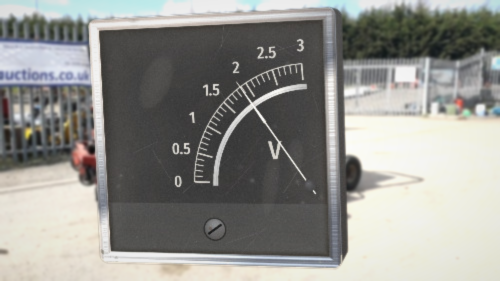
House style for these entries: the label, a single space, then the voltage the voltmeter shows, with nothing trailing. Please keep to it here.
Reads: 1.9 V
